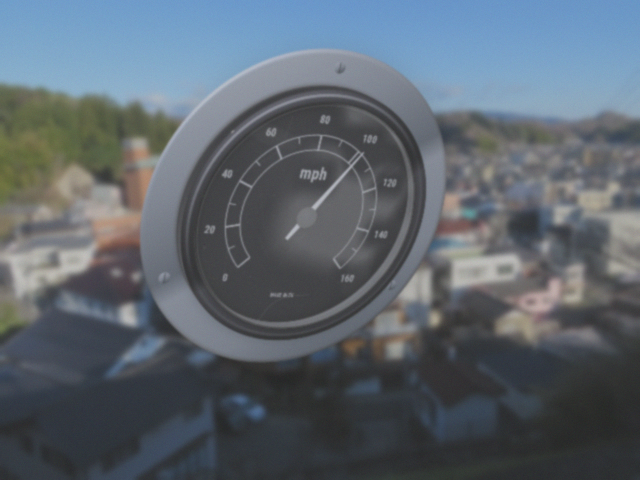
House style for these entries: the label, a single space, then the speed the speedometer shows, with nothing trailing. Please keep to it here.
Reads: 100 mph
